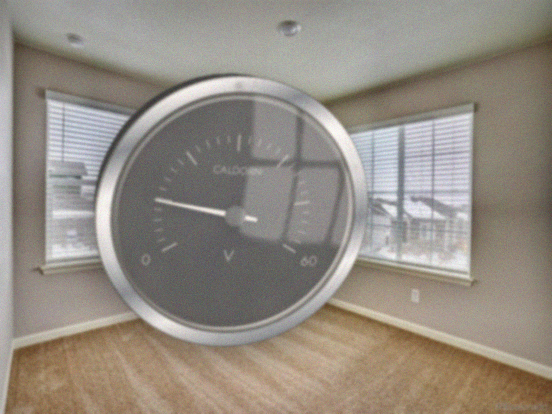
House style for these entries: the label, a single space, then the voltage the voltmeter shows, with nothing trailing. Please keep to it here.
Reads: 10 V
